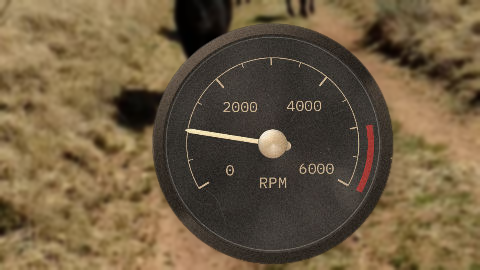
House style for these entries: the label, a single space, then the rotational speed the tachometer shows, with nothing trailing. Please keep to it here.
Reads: 1000 rpm
